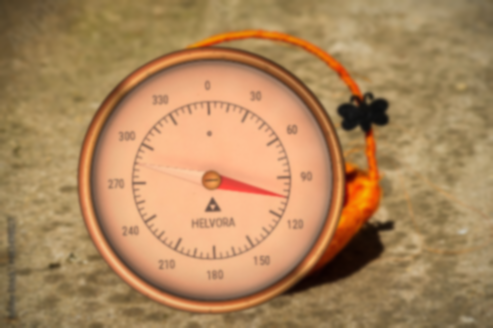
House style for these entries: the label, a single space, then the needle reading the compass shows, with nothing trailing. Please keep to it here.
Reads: 105 °
